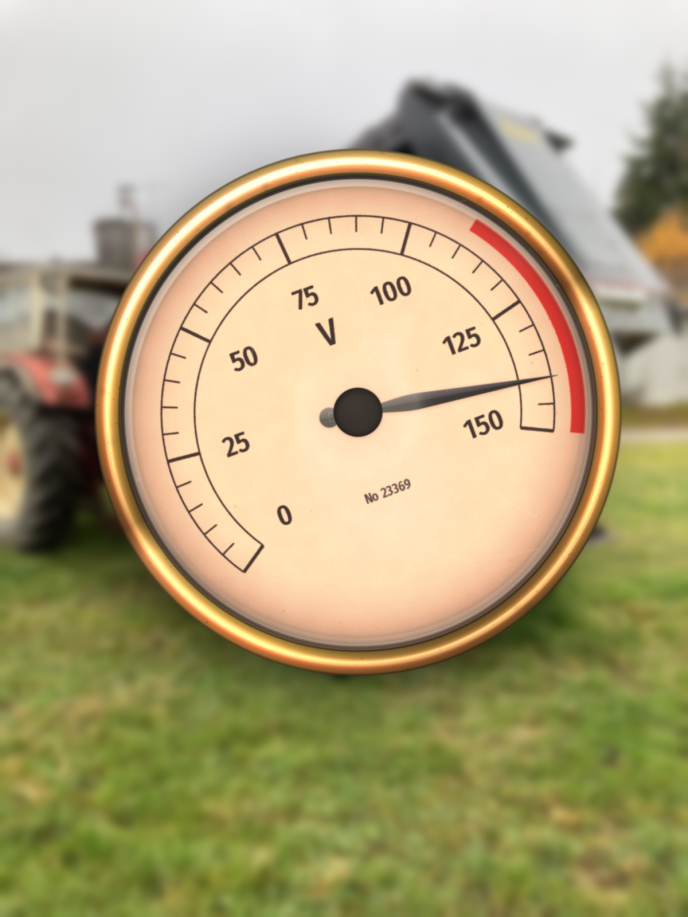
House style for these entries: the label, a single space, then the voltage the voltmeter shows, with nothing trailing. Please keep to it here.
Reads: 140 V
